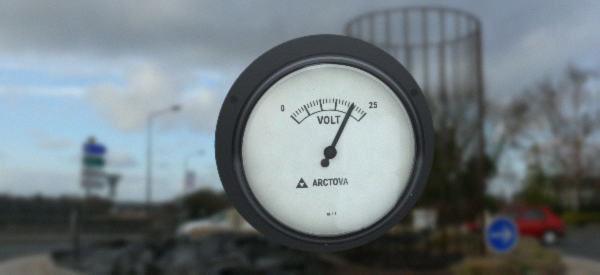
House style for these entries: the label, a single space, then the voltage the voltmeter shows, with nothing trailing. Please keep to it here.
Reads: 20 V
